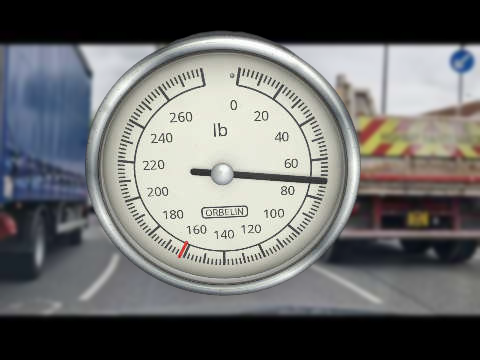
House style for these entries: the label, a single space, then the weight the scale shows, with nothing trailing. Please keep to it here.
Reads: 70 lb
